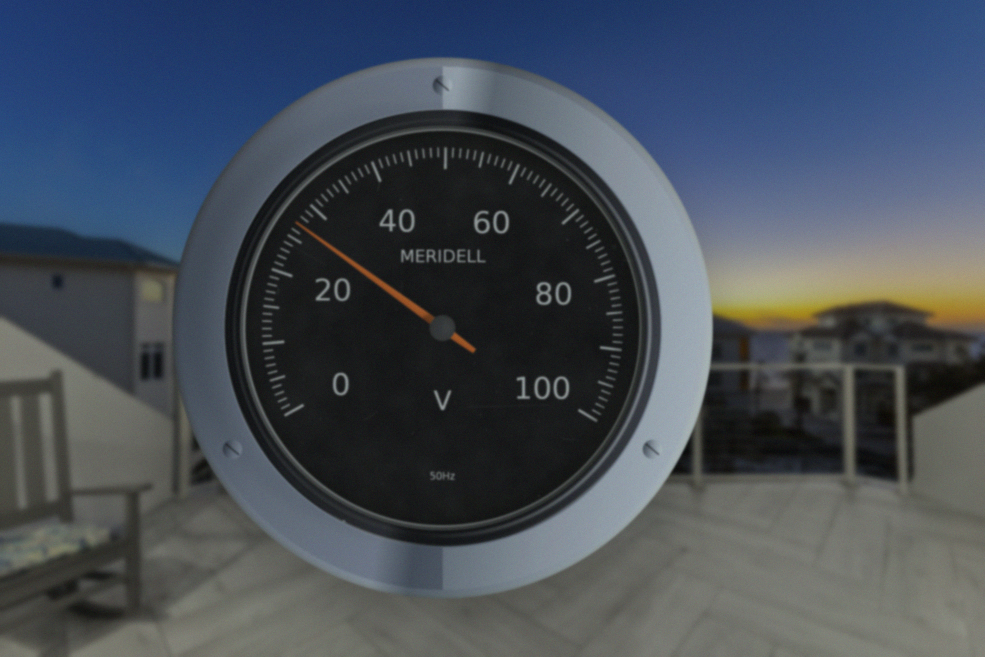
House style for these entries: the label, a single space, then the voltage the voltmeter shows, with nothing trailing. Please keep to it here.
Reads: 27 V
